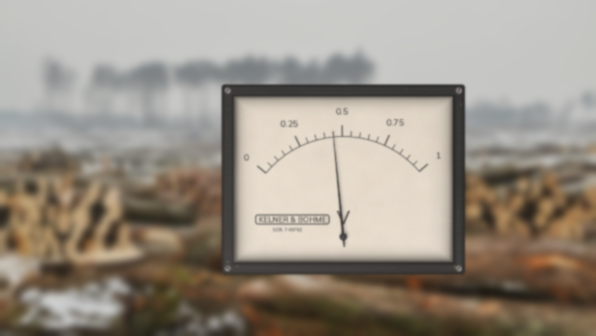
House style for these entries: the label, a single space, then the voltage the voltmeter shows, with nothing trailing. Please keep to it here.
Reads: 0.45 V
